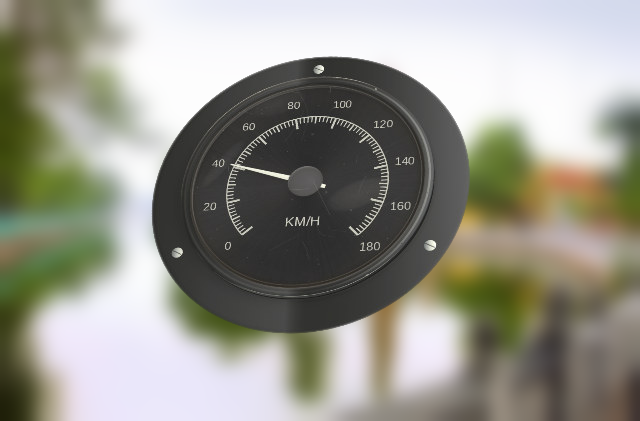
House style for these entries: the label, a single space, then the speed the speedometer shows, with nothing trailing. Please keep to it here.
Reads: 40 km/h
